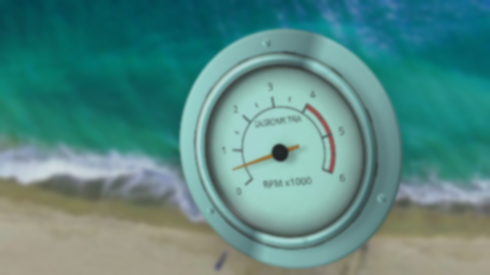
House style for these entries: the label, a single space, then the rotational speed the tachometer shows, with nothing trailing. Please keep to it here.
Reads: 500 rpm
